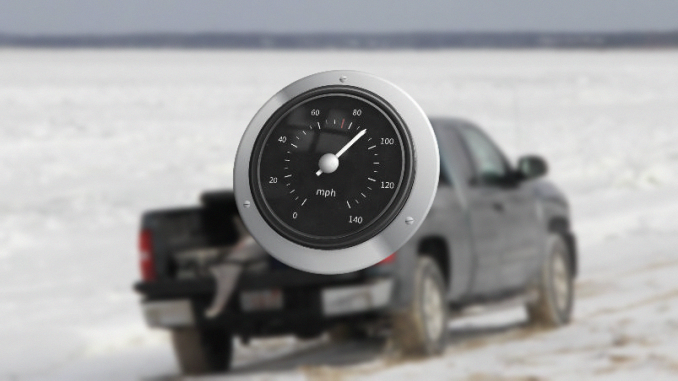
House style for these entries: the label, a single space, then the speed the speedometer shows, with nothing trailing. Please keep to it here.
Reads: 90 mph
